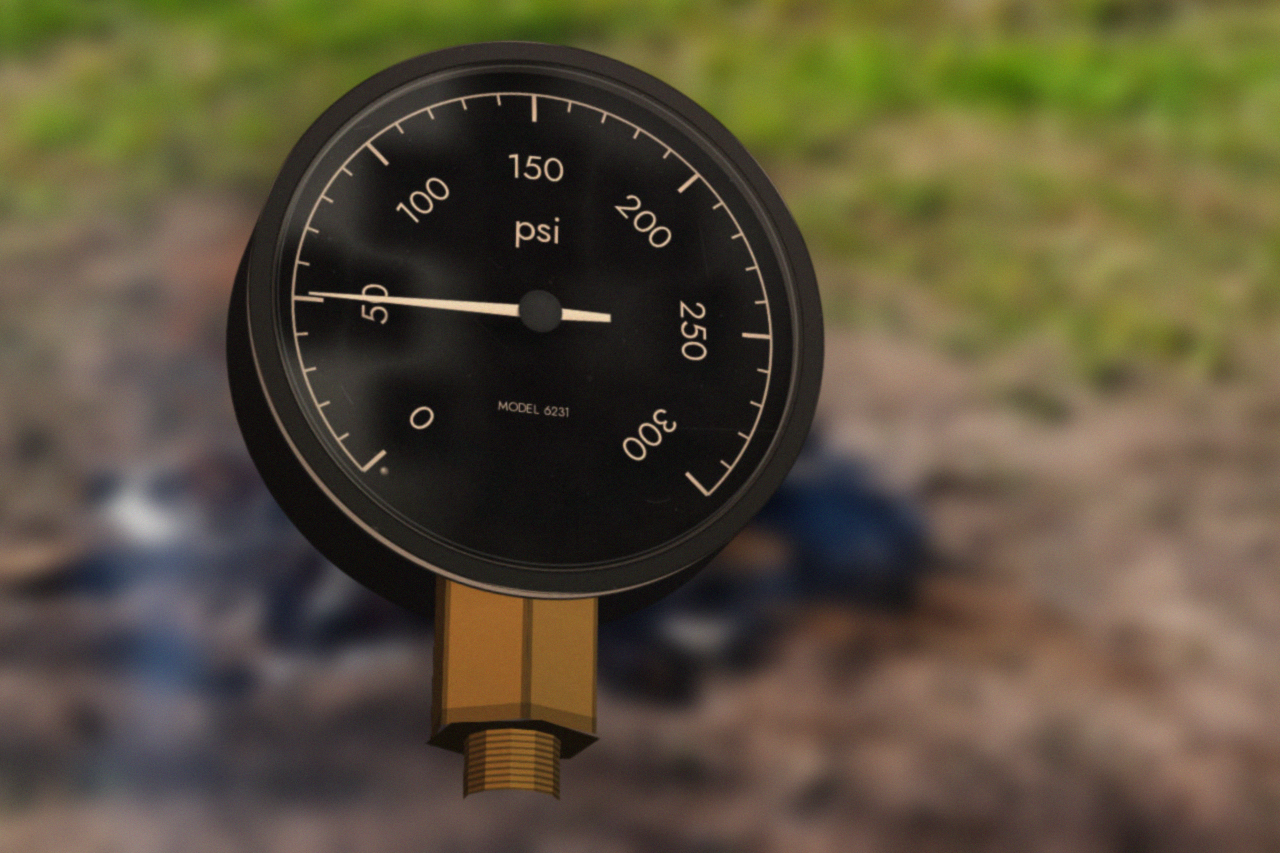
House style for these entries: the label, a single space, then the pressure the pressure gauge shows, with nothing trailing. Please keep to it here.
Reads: 50 psi
